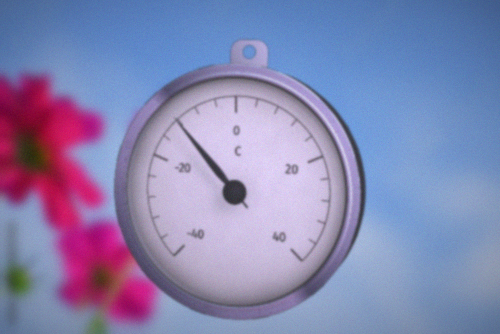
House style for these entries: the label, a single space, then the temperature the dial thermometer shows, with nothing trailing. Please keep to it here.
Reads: -12 °C
